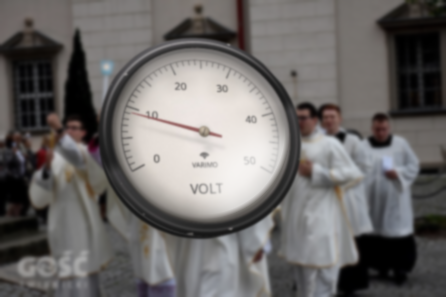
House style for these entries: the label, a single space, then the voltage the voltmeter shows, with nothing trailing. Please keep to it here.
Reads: 9 V
